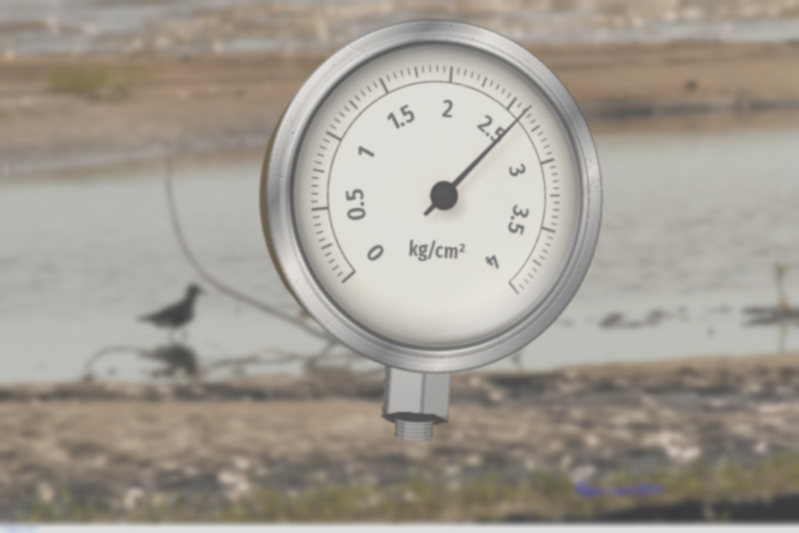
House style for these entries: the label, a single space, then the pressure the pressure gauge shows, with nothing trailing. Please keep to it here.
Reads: 2.6 kg/cm²
